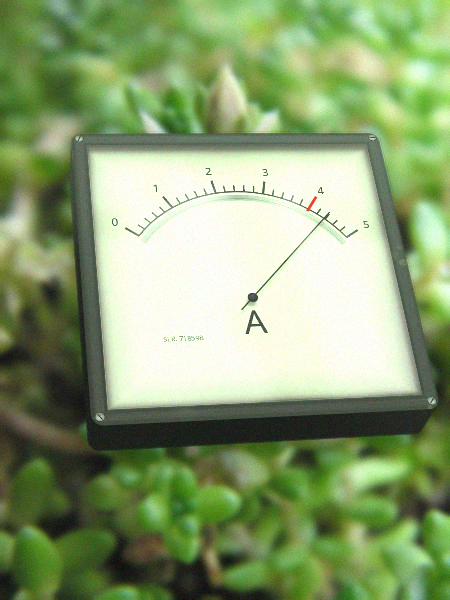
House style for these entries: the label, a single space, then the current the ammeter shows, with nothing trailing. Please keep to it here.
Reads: 4.4 A
